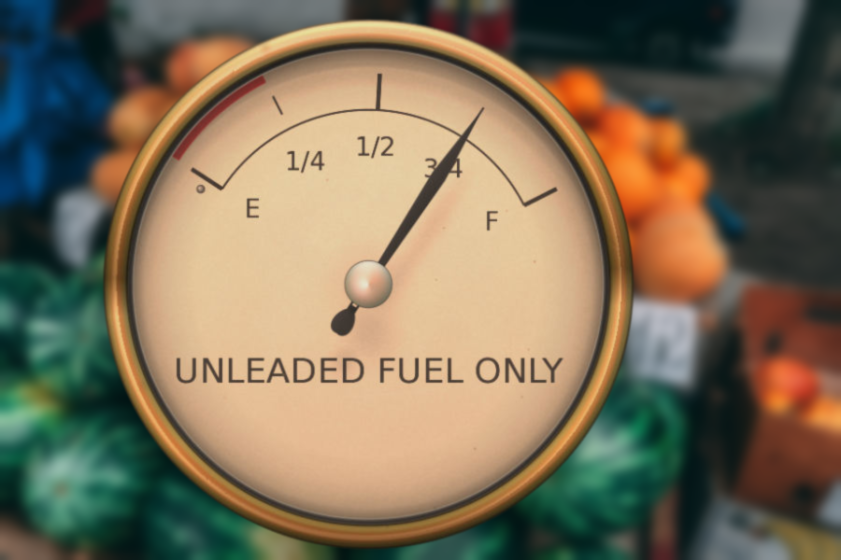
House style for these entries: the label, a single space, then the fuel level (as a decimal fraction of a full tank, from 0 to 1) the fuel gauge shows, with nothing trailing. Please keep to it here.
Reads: 0.75
